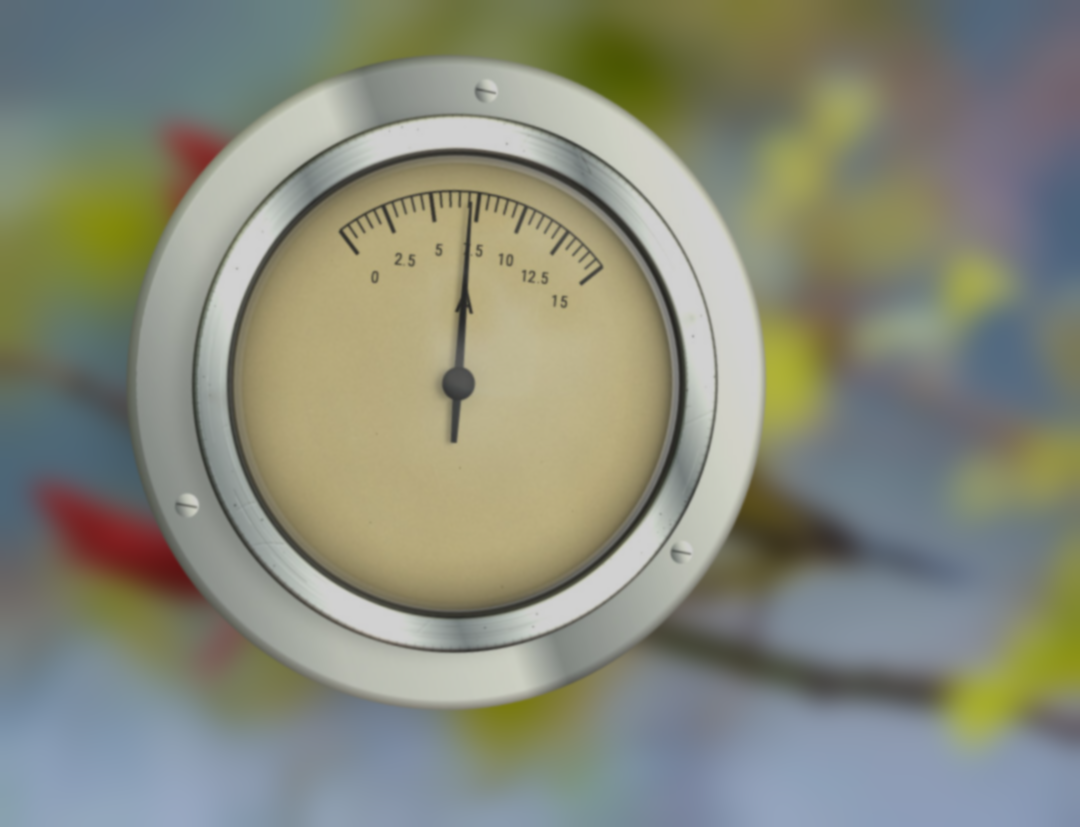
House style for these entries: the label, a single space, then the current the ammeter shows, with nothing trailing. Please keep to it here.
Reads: 7 A
